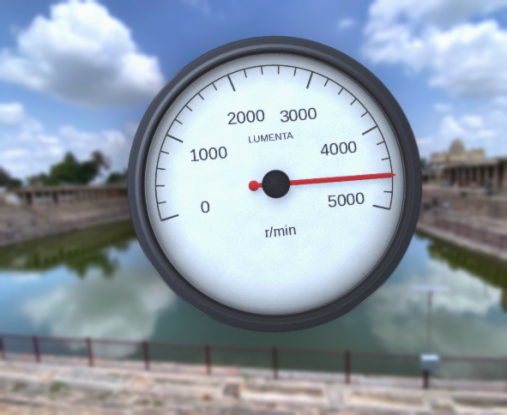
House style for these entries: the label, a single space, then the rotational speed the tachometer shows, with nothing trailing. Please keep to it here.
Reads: 4600 rpm
